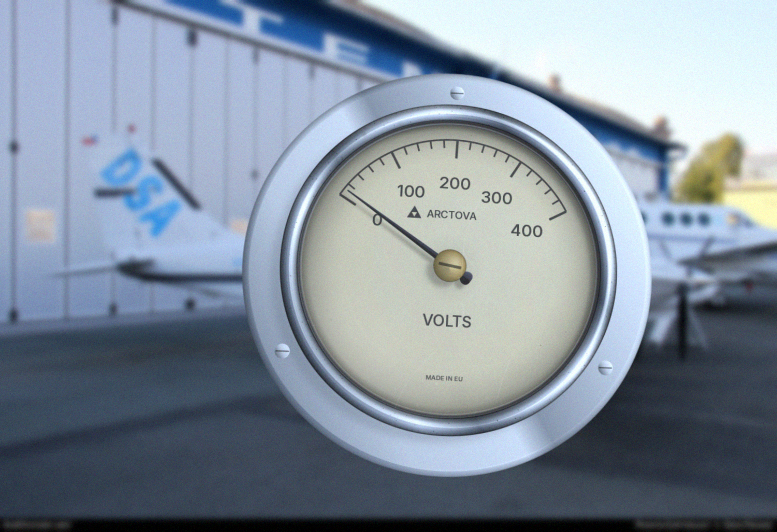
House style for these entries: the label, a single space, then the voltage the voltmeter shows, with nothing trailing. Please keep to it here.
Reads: 10 V
